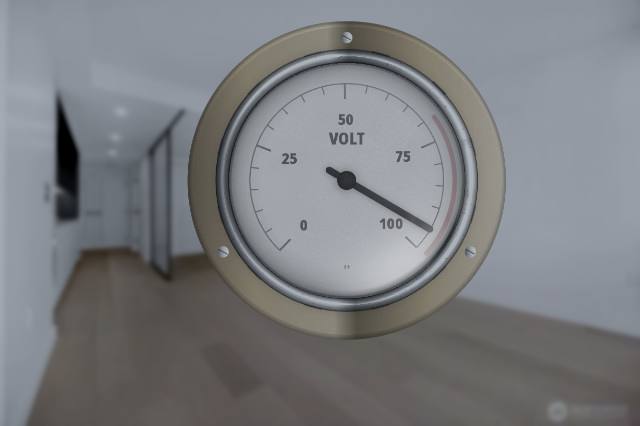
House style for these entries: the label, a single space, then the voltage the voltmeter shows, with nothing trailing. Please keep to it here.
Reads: 95 V
